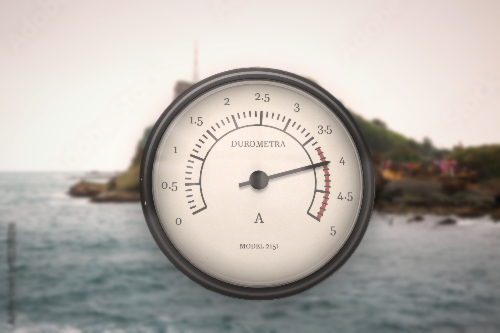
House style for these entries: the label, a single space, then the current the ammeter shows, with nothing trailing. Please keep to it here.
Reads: 4 A
